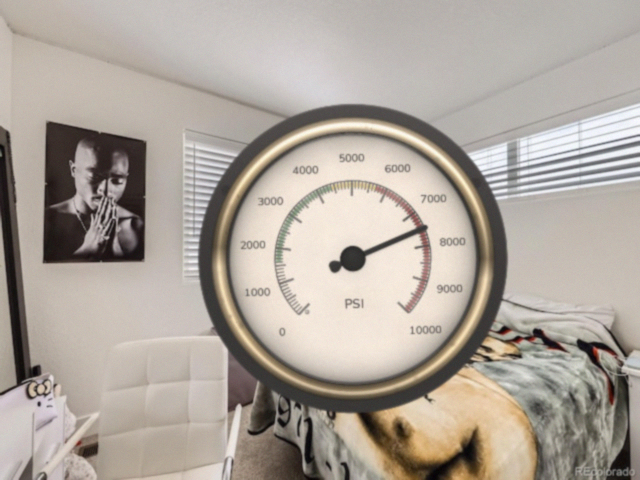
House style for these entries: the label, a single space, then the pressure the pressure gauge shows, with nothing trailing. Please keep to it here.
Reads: 7500 psi
